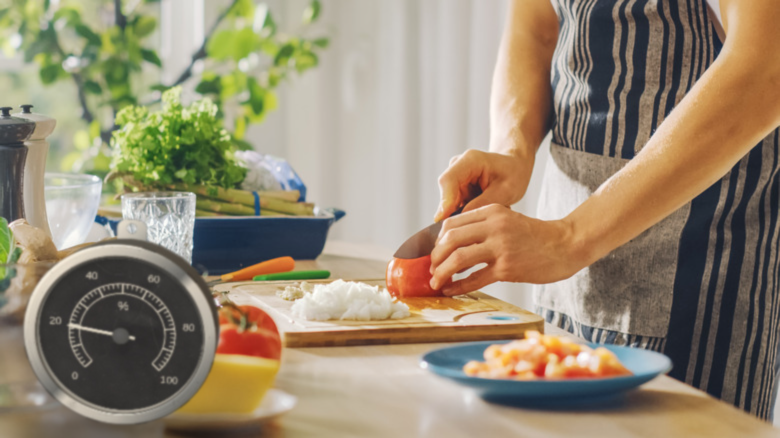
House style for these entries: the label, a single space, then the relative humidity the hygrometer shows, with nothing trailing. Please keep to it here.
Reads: 20 %
